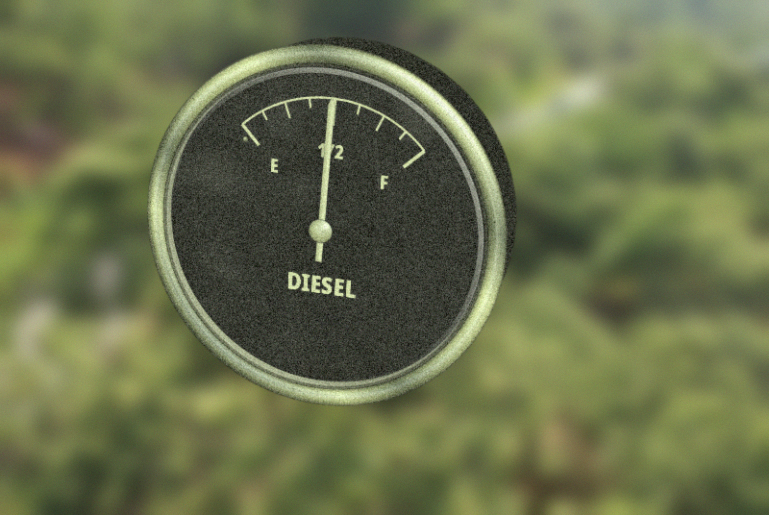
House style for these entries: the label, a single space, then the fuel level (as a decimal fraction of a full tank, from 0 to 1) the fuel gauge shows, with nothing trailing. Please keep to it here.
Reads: 0.5
